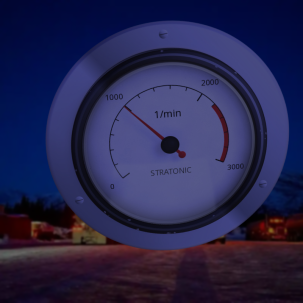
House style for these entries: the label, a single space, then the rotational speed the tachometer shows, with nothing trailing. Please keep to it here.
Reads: 1000 rpm
